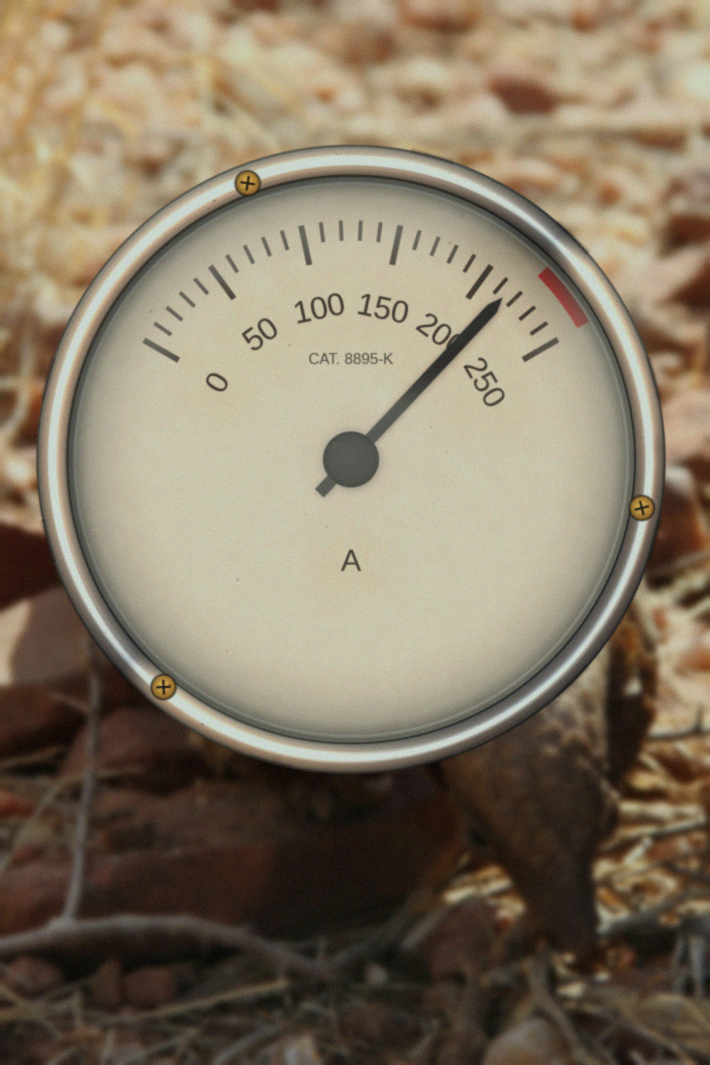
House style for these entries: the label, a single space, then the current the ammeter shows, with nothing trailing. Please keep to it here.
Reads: 215 A
